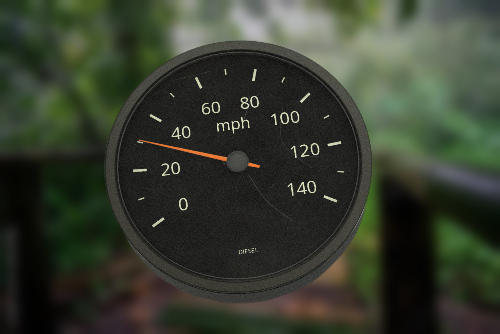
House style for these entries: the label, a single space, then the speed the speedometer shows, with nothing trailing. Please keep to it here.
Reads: 30 mph
